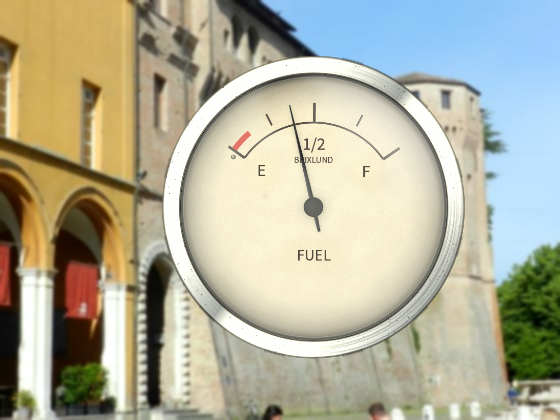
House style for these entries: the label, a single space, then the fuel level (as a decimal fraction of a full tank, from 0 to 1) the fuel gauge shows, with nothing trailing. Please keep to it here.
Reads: 0.375
